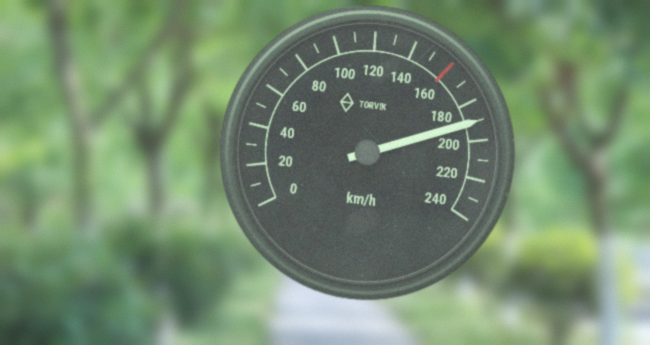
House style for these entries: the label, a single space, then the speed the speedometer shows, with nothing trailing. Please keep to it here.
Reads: 190 km/h
